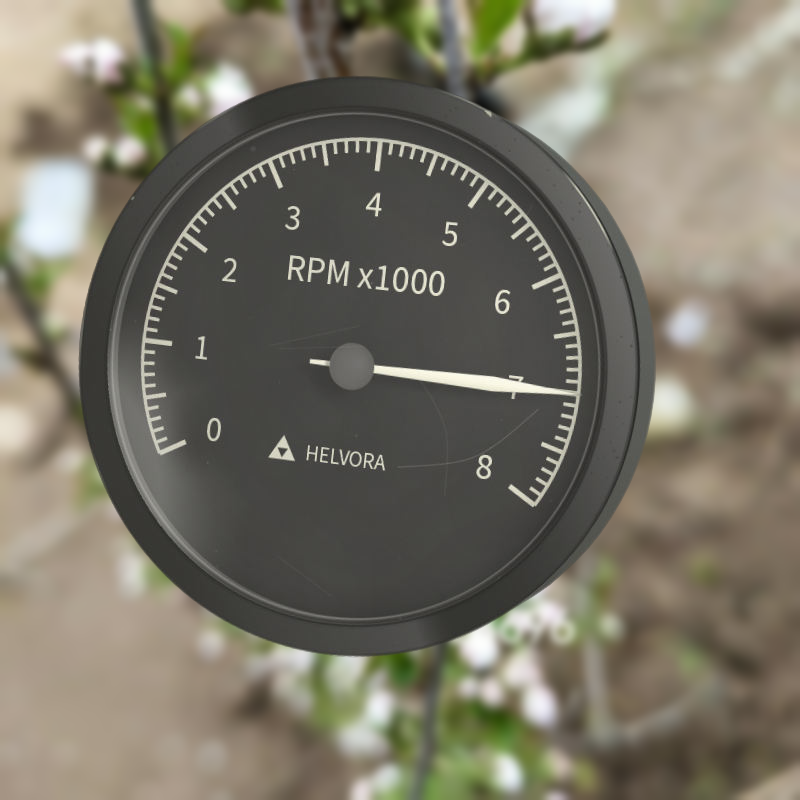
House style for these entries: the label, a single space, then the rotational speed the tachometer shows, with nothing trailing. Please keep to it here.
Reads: 7000 rpm
